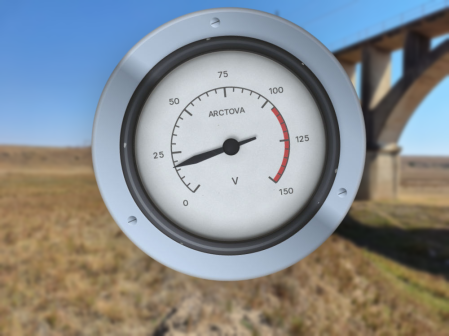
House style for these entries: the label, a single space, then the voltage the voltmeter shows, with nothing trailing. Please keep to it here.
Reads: 17.5 V
